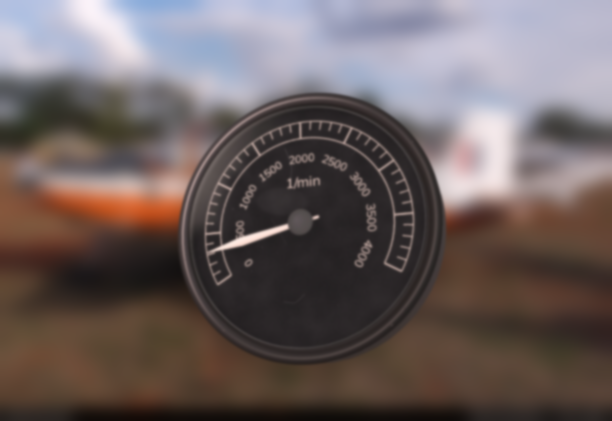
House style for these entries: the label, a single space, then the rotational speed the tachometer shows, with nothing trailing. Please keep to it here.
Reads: 300 rpm
